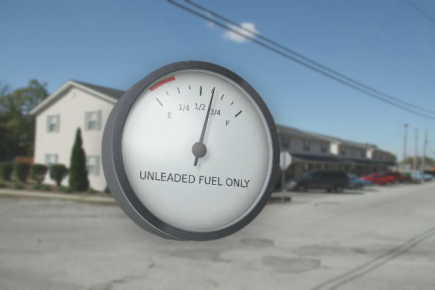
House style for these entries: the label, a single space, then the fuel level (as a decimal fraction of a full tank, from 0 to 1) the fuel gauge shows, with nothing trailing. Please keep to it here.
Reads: 0.625
